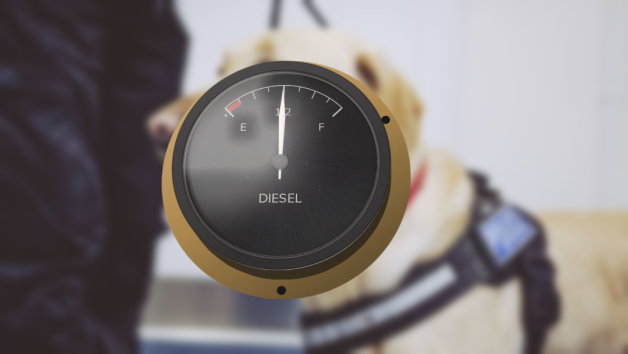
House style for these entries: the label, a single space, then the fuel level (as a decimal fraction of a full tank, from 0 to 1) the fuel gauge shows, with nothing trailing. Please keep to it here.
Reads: 0.5
